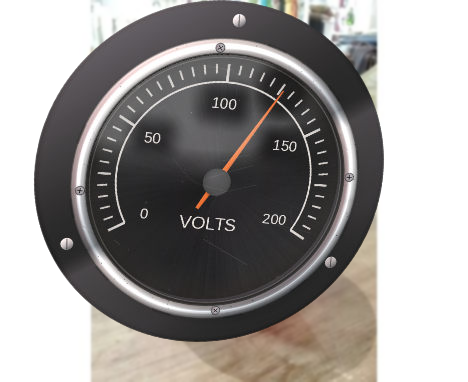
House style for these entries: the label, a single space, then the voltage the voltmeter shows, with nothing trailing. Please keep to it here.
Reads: 125 V
